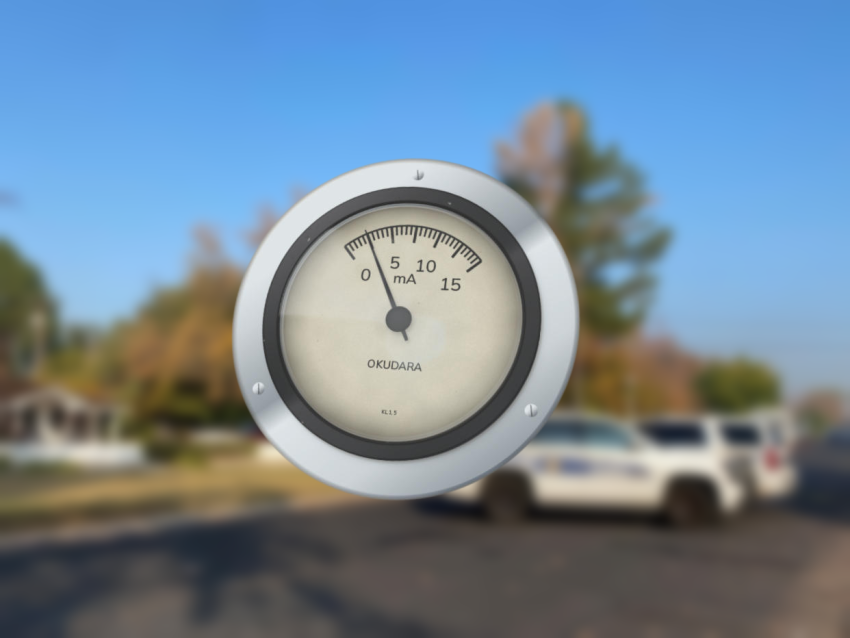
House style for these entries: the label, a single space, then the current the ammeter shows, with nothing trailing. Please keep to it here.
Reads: 2.5 mA
